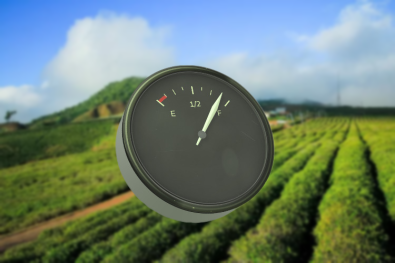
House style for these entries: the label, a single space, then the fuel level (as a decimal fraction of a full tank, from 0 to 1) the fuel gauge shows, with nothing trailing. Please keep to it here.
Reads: 0.875
